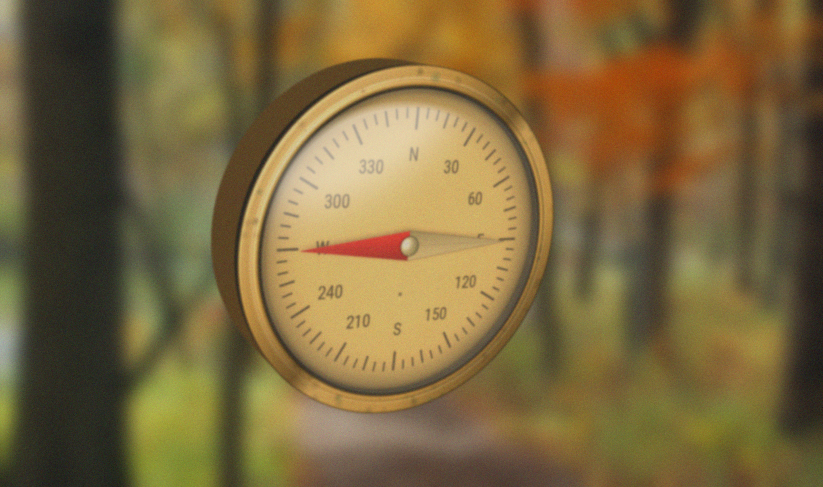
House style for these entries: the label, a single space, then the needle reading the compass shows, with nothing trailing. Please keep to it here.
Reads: 270 °
